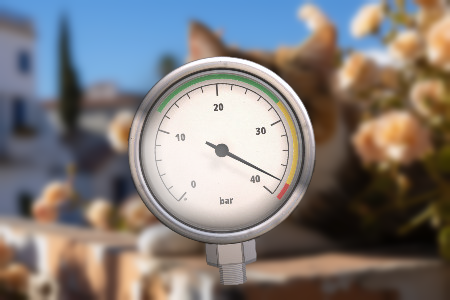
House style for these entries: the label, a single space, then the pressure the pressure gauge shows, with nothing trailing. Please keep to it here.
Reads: 38 bar
